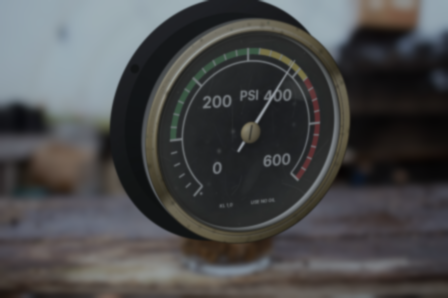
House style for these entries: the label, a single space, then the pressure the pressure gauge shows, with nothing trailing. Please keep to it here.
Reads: 380 psi
